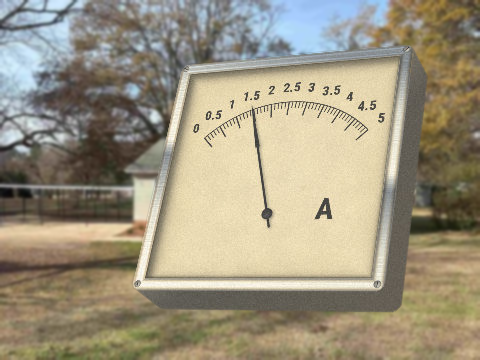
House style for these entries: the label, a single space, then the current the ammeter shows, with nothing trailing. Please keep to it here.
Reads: 1.5 A
